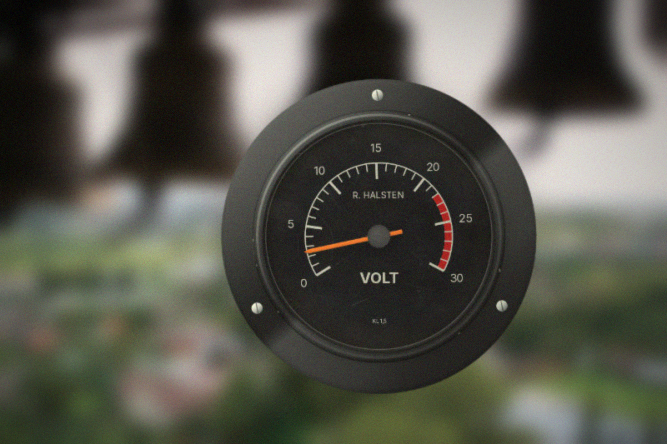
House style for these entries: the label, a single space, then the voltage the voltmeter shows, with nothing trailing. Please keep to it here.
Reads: 2.5 V
